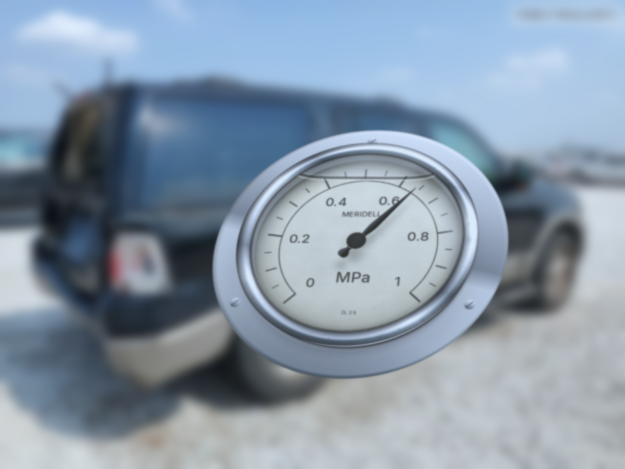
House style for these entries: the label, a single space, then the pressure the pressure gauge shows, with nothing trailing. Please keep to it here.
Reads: 0.65 MPa
